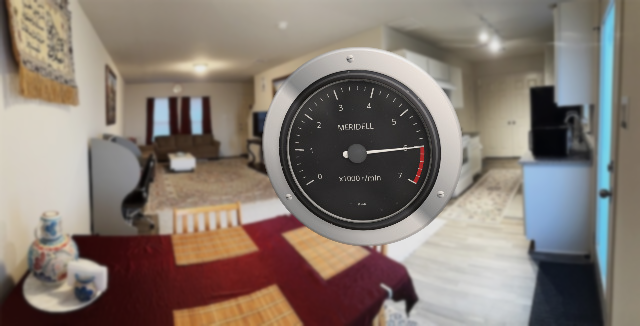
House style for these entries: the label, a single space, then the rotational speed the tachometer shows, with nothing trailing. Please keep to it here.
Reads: 6000 rpm
